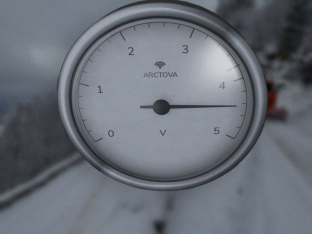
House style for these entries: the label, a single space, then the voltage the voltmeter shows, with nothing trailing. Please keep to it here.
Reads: 4.4 V
